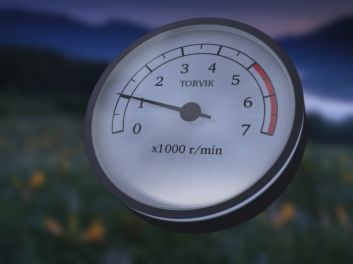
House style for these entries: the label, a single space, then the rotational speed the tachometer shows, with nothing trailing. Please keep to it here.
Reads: 1000 rpm
